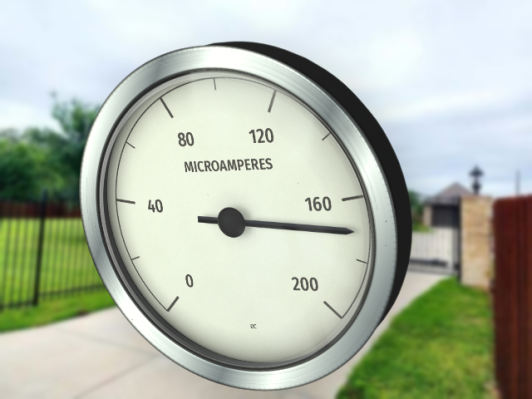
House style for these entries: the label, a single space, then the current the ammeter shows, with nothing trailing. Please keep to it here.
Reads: 170 µA
